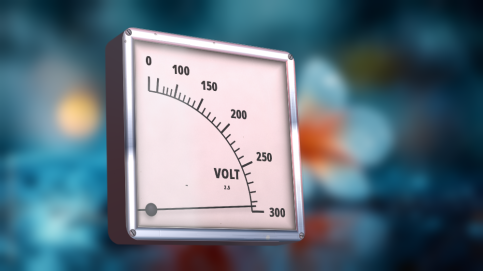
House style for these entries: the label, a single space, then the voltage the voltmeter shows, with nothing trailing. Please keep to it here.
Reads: 295 V
